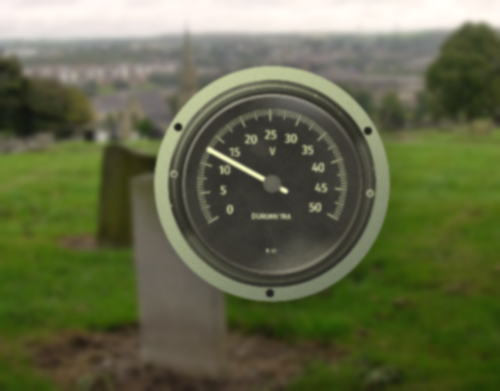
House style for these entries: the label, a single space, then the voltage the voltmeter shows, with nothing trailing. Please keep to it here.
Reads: 12.5 V
